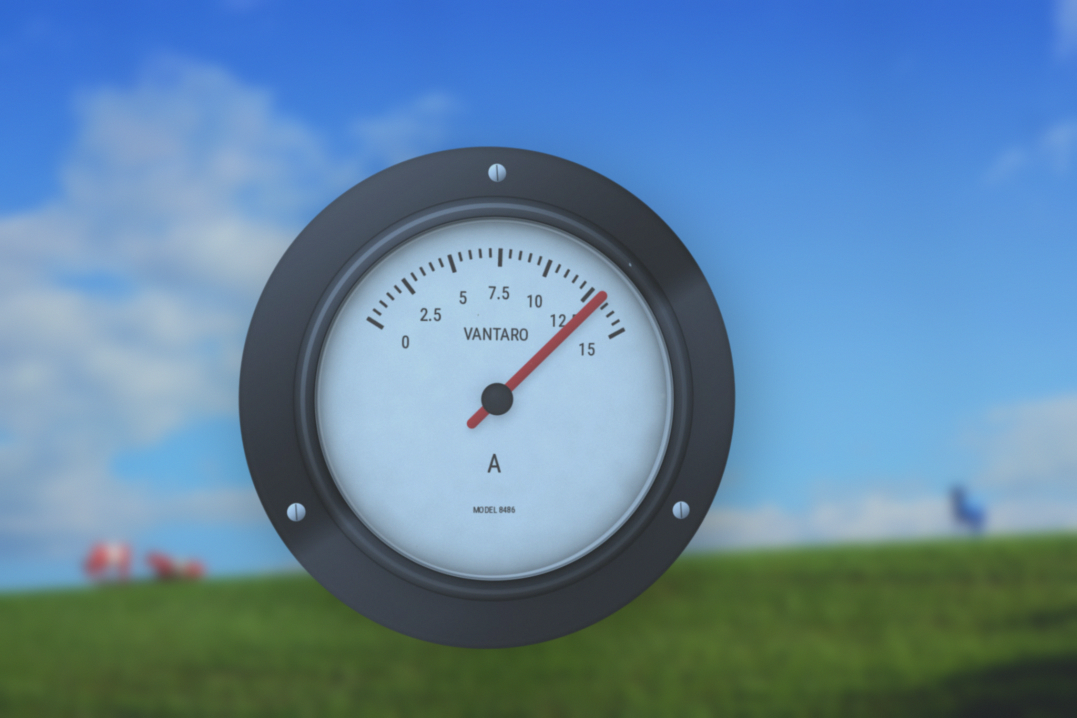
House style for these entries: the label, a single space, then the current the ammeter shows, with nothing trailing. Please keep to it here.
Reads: 13 A
